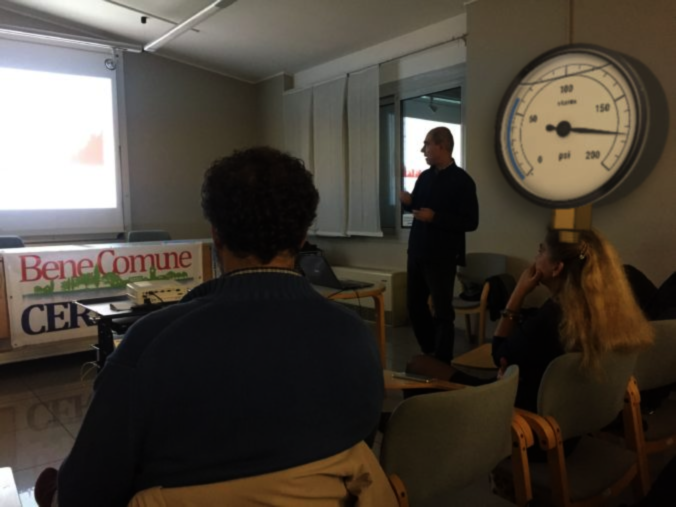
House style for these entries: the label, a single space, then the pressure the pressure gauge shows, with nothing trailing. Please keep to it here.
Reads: 175 psi
